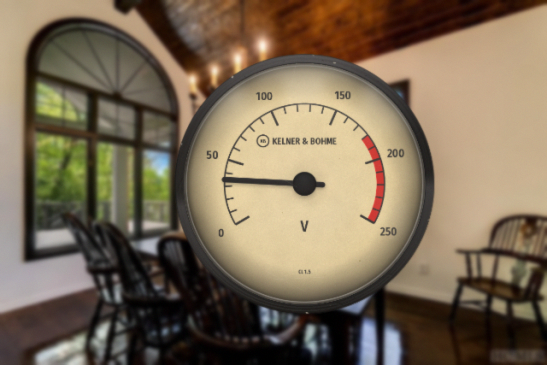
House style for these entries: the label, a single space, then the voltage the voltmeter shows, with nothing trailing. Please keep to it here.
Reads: 35 V
